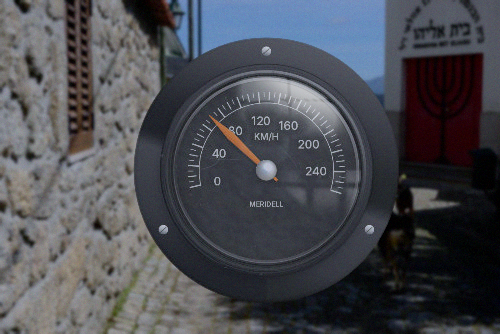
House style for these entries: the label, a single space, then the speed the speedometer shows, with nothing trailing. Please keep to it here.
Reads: 70 km/h
